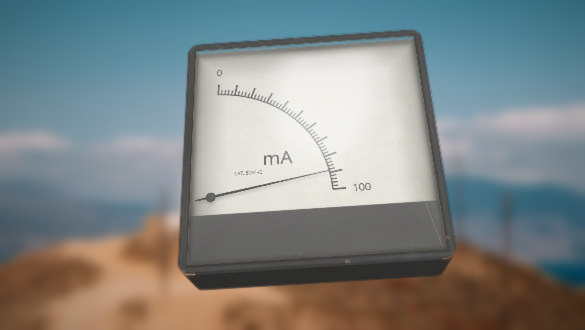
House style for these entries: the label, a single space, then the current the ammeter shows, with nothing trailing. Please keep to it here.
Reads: 90 mA
